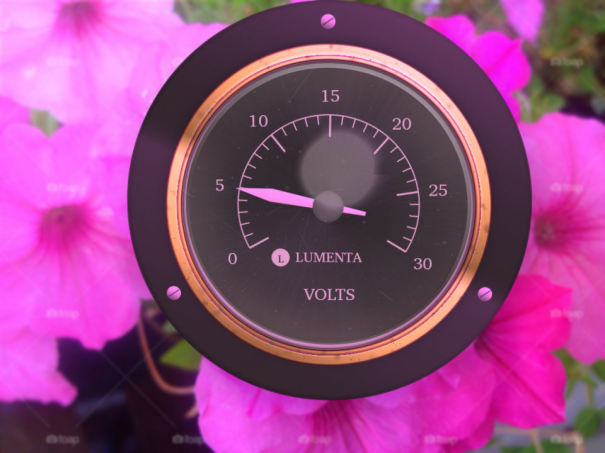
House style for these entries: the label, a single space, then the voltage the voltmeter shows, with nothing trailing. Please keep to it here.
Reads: 5 V
